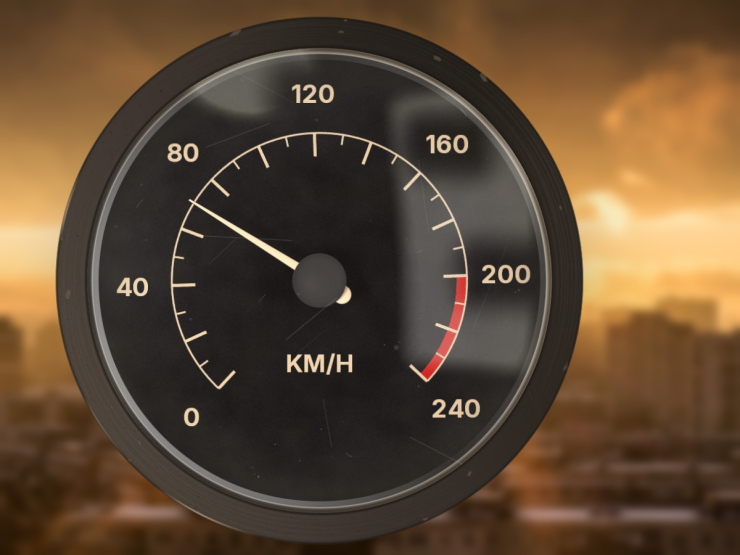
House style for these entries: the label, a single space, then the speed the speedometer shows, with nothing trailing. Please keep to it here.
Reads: 70 km/h
